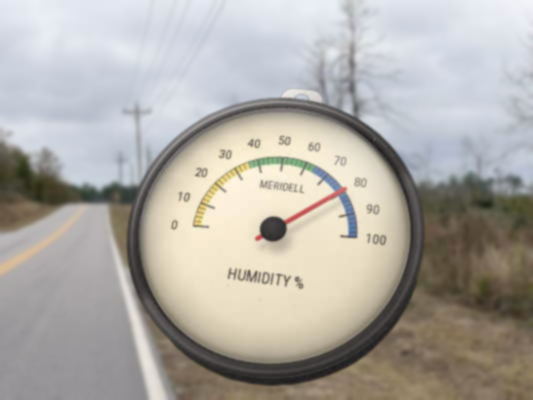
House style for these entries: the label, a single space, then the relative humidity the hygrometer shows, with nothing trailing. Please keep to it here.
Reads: 80 %
